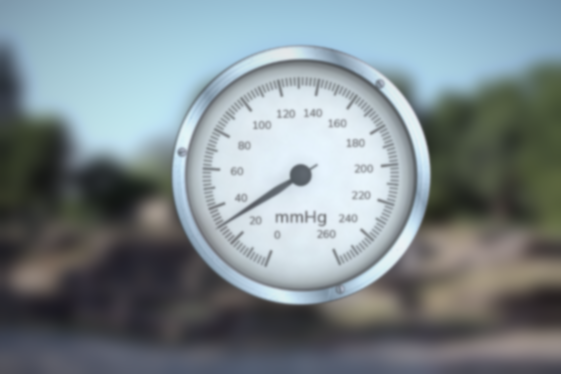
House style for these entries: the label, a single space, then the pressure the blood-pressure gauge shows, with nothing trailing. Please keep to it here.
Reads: 30 mmHg
